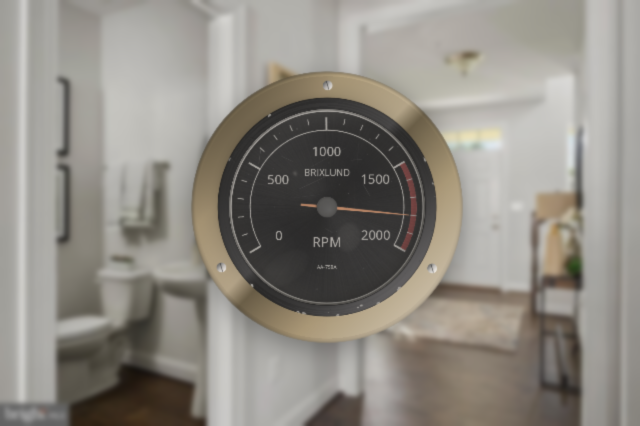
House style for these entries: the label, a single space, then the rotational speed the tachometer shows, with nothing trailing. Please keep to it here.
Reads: 1800 rpm
